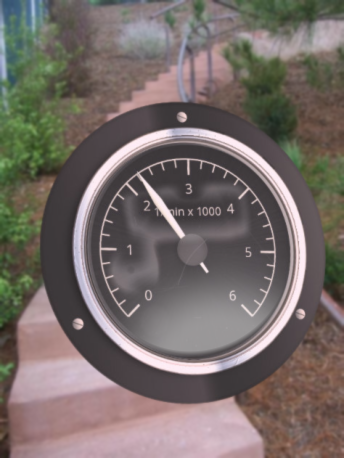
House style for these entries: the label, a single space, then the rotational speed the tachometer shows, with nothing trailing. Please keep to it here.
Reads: 2200 rpm
